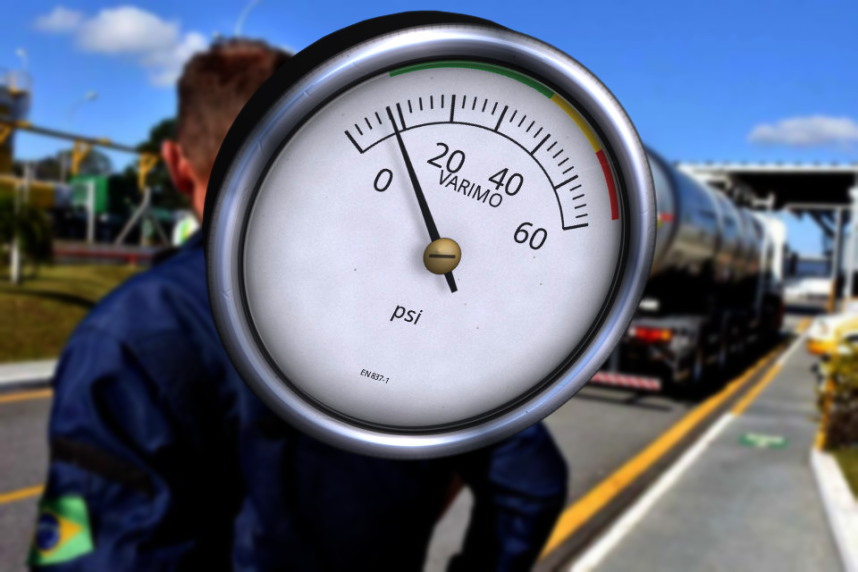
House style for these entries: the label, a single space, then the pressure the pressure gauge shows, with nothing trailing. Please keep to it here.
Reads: 8 psi
